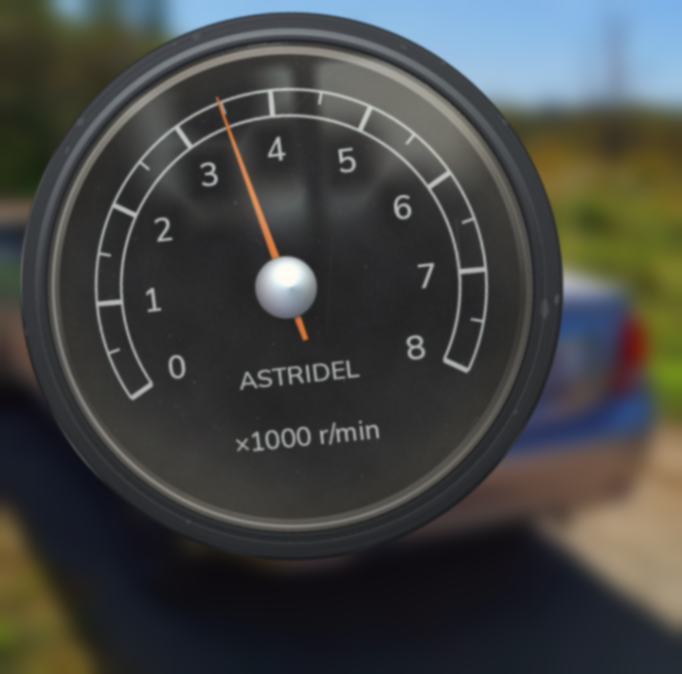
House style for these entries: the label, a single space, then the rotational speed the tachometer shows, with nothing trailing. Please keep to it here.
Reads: 3500 rpm
